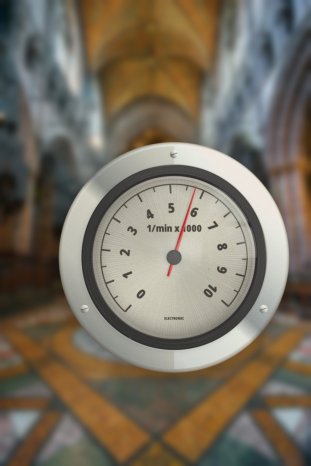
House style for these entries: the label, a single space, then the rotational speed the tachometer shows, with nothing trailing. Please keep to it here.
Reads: 5750 rpm
